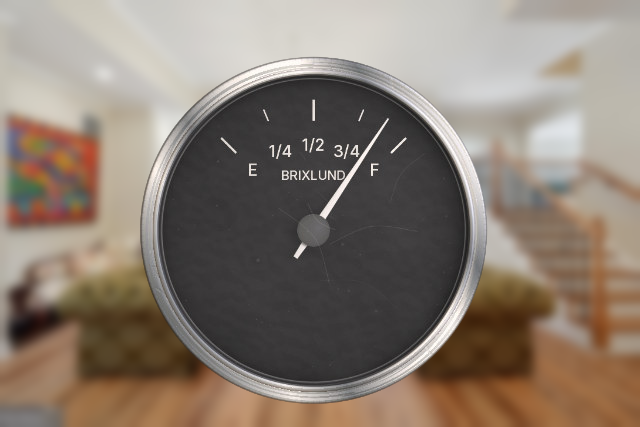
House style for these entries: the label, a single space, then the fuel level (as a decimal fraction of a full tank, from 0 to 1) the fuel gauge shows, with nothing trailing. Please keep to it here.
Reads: 0.875
